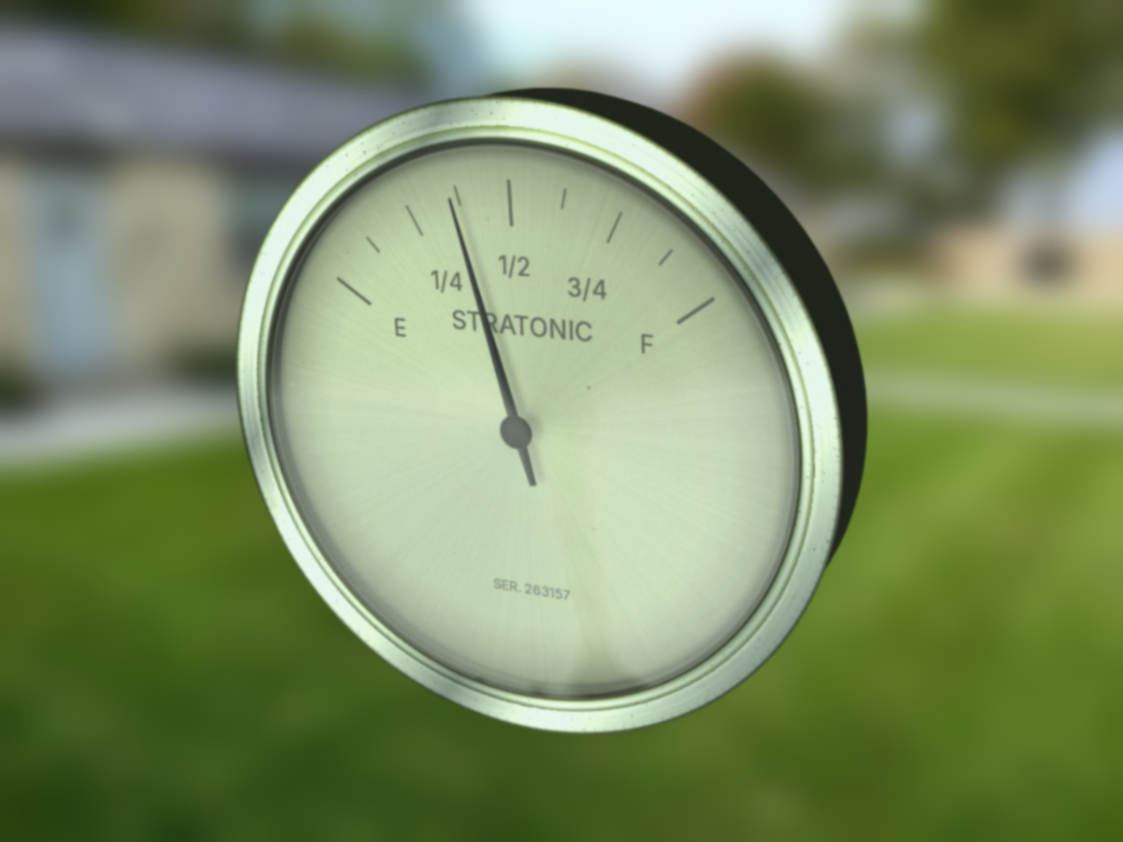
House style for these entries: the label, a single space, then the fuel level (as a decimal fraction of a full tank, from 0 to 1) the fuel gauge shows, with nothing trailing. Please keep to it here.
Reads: 0.375
